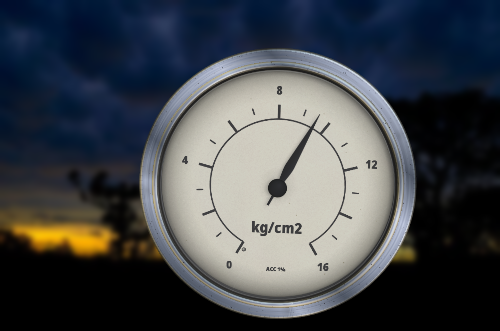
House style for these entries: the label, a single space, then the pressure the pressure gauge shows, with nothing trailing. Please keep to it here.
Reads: 9.5 kg/cm²
